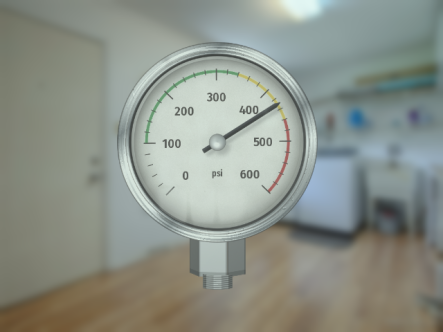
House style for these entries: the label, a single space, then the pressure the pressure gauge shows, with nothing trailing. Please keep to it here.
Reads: 430 psi
